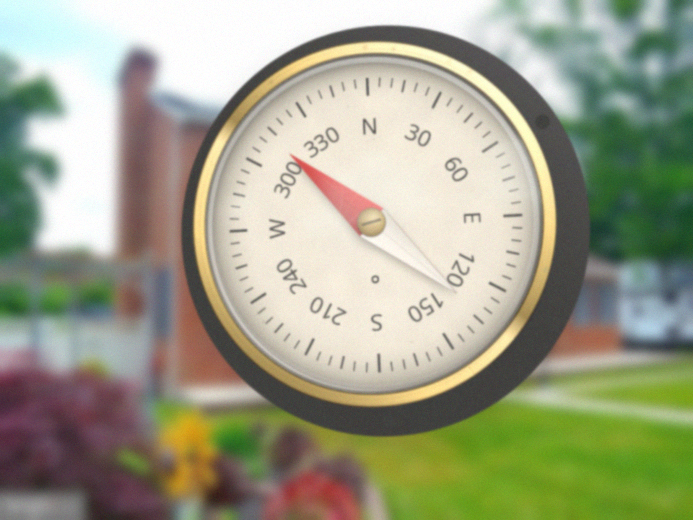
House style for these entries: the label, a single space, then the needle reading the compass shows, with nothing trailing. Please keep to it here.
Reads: 312.5 °
